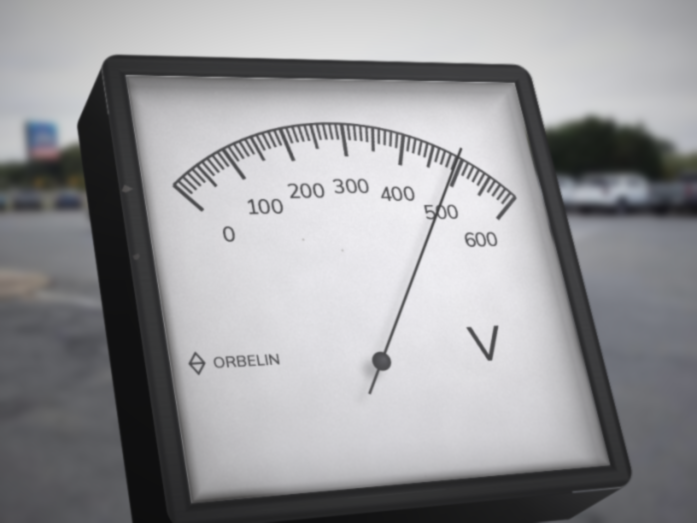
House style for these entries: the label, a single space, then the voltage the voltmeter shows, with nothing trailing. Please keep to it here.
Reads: 490 V
